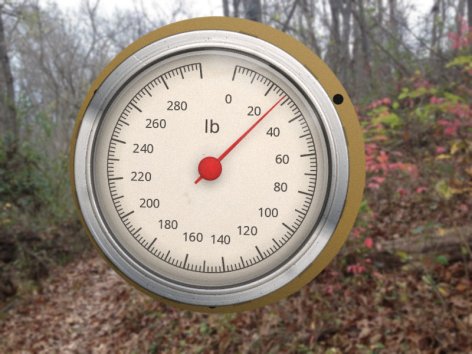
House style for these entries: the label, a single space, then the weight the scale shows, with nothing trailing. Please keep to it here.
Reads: 28 lb
